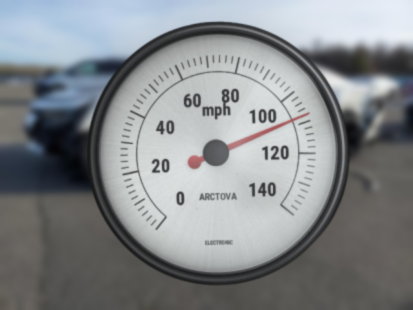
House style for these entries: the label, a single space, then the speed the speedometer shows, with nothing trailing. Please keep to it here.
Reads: 108 mph
